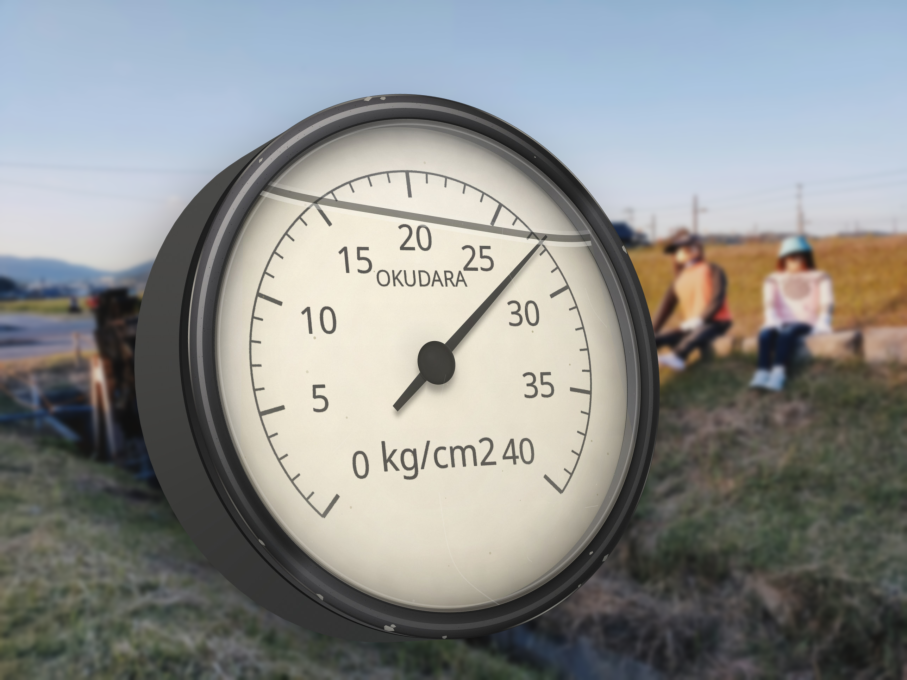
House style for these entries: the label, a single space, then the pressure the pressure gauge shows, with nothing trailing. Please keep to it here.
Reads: 27.5 kg/cm²
